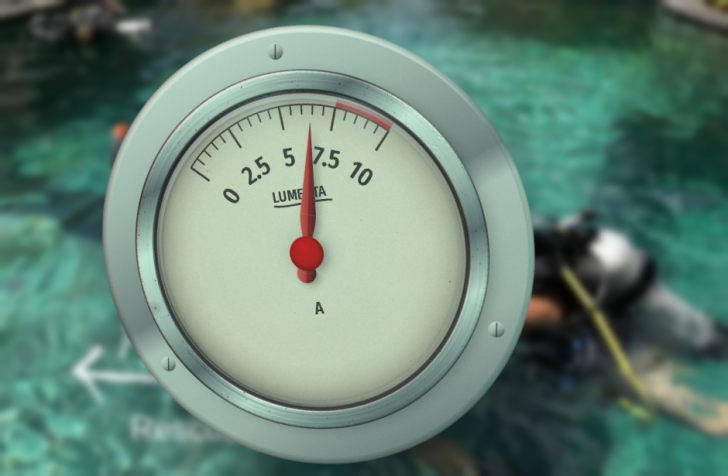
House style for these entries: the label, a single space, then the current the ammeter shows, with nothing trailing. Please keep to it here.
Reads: 6.5 A
